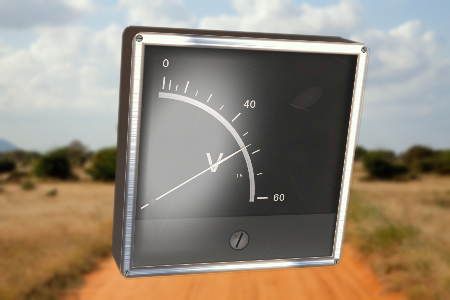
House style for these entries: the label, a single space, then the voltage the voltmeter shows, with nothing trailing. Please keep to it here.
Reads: 47.5 V
